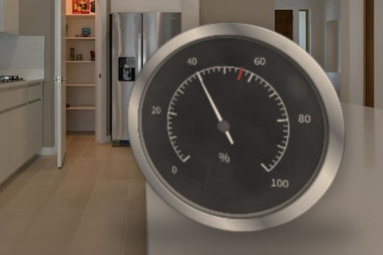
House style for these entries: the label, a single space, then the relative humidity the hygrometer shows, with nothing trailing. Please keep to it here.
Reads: 40 %
